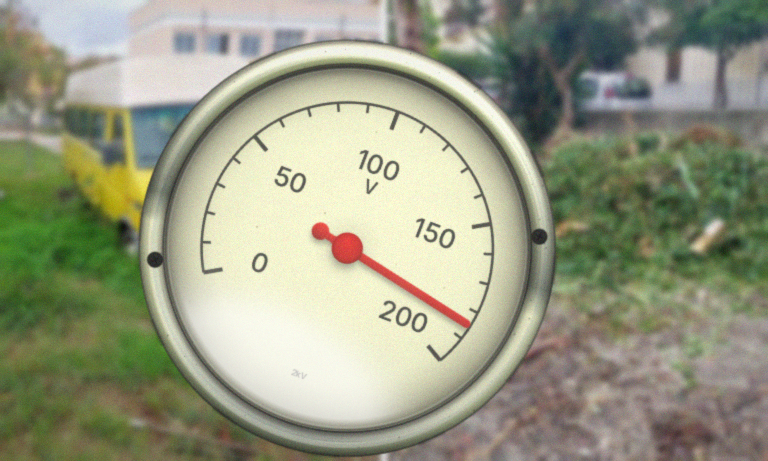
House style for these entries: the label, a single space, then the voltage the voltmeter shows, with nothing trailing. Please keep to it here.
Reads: 185 V
